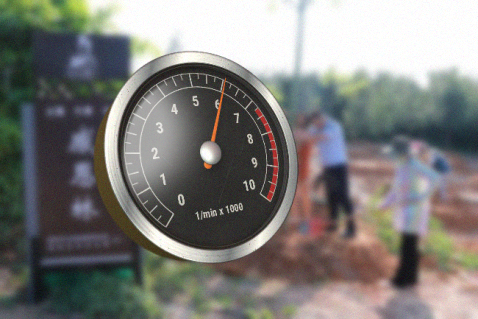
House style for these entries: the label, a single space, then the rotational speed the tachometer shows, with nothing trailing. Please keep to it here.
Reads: 6000 rpm
